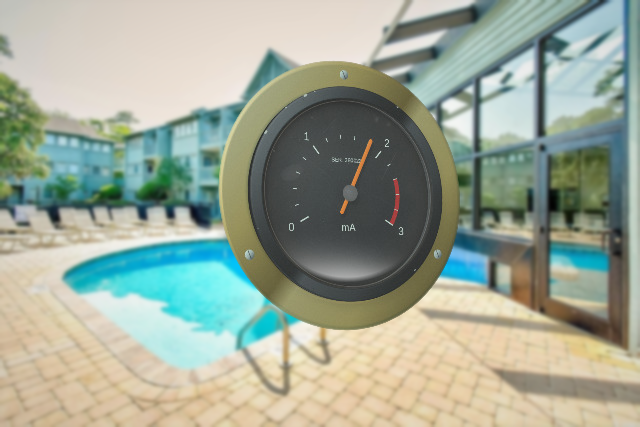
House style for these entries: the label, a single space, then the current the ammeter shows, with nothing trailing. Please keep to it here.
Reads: 1.8 mA
